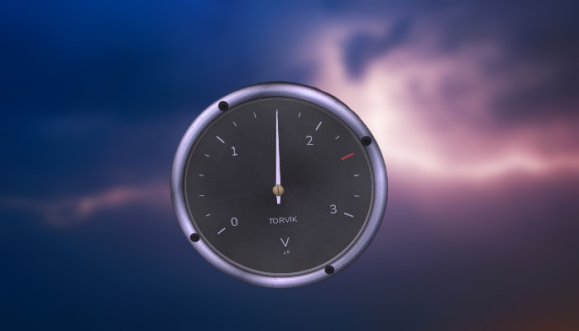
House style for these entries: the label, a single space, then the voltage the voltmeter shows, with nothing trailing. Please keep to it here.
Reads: 1.6 V
